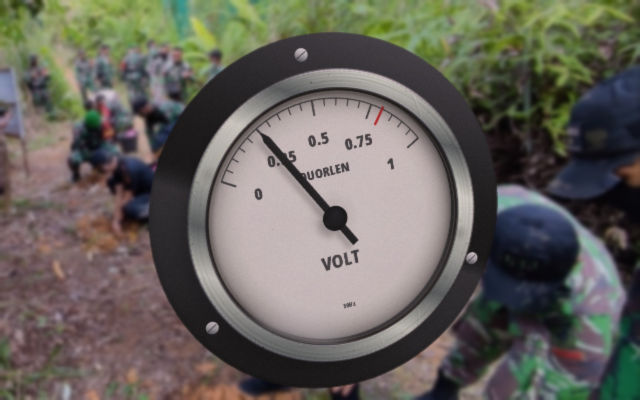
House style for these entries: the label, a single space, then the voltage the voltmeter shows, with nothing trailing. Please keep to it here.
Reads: 0.25 V
